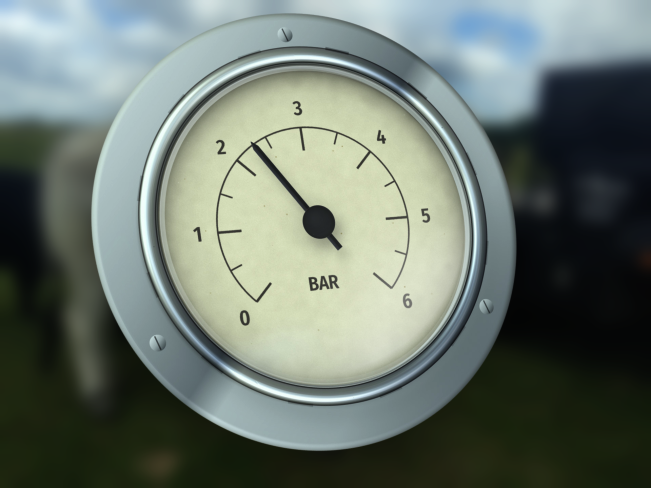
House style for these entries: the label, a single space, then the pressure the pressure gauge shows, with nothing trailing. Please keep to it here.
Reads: 2.25 bar
